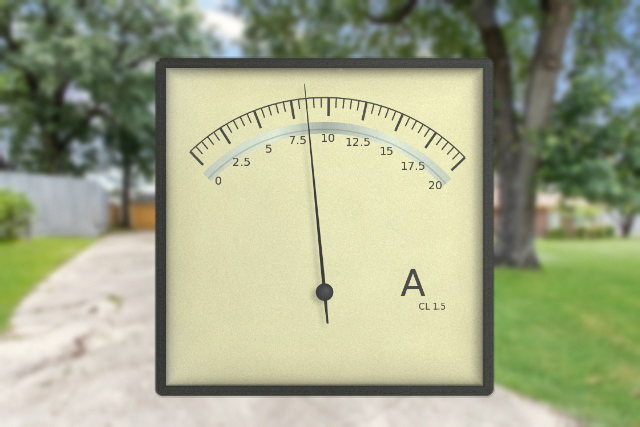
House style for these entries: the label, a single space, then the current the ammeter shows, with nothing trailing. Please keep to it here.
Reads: 8.5 A
